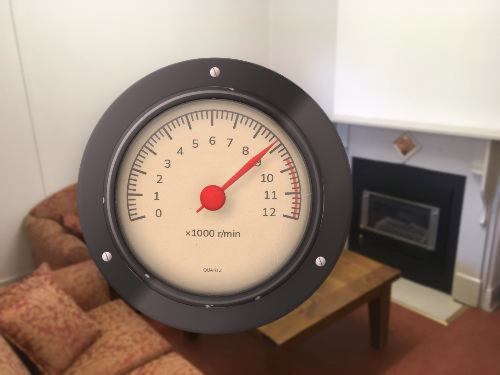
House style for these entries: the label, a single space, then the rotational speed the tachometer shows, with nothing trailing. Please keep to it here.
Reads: 8800 rpm
